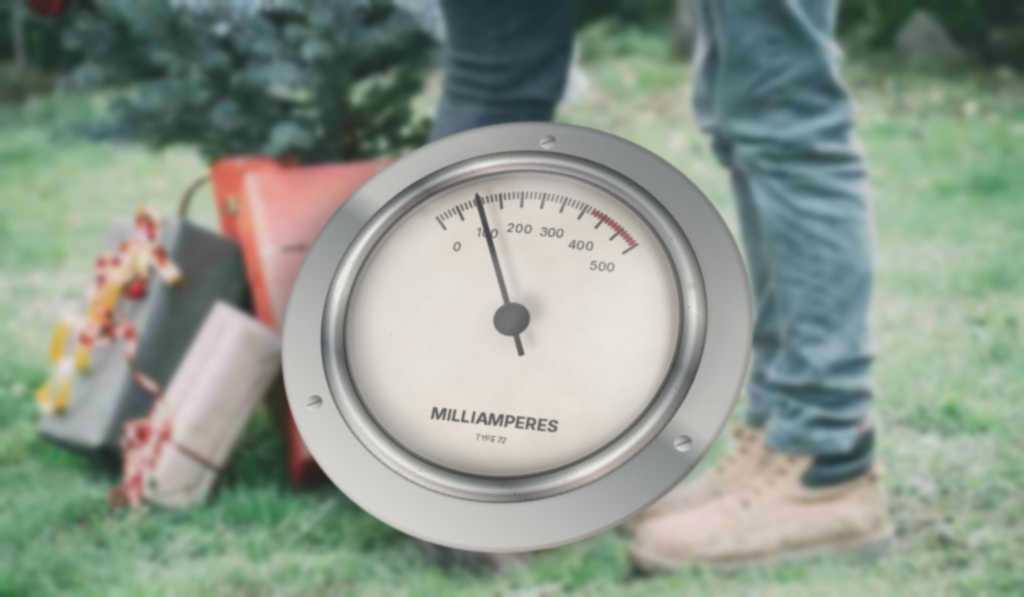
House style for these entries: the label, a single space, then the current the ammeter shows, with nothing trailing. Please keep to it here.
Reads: 100 mA
